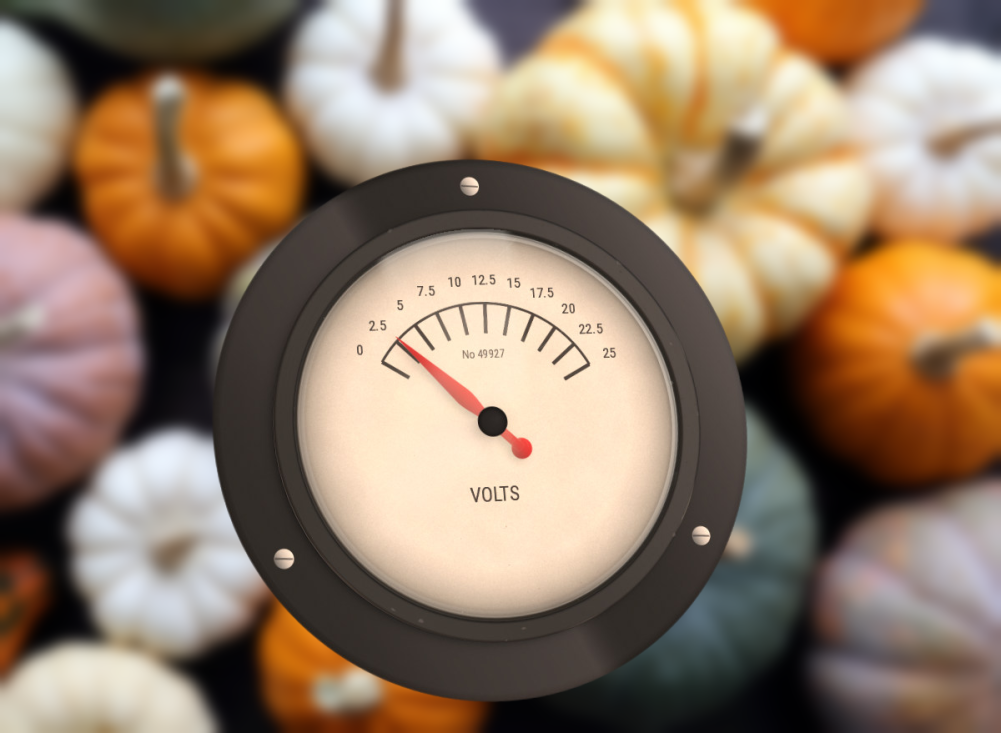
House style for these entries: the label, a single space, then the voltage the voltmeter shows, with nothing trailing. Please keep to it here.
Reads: 2.5 V
